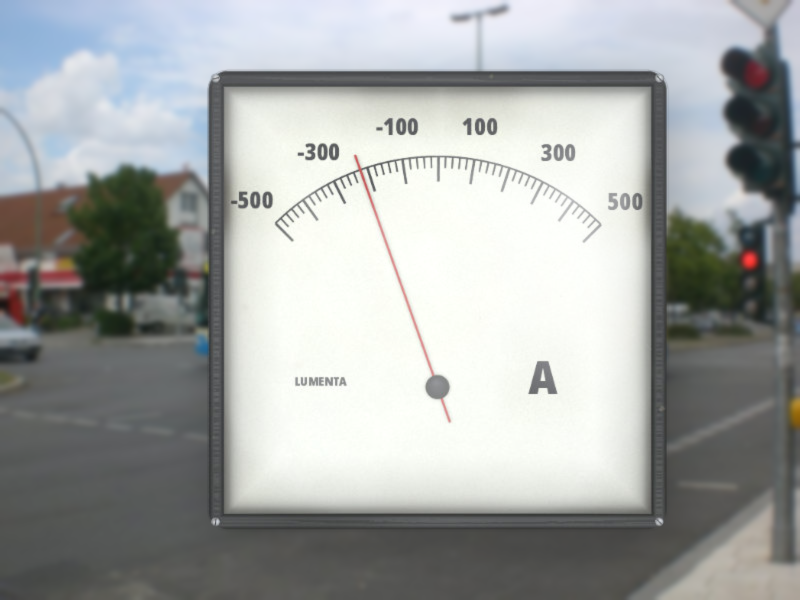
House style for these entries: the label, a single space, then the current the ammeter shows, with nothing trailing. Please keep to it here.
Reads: -220 A
